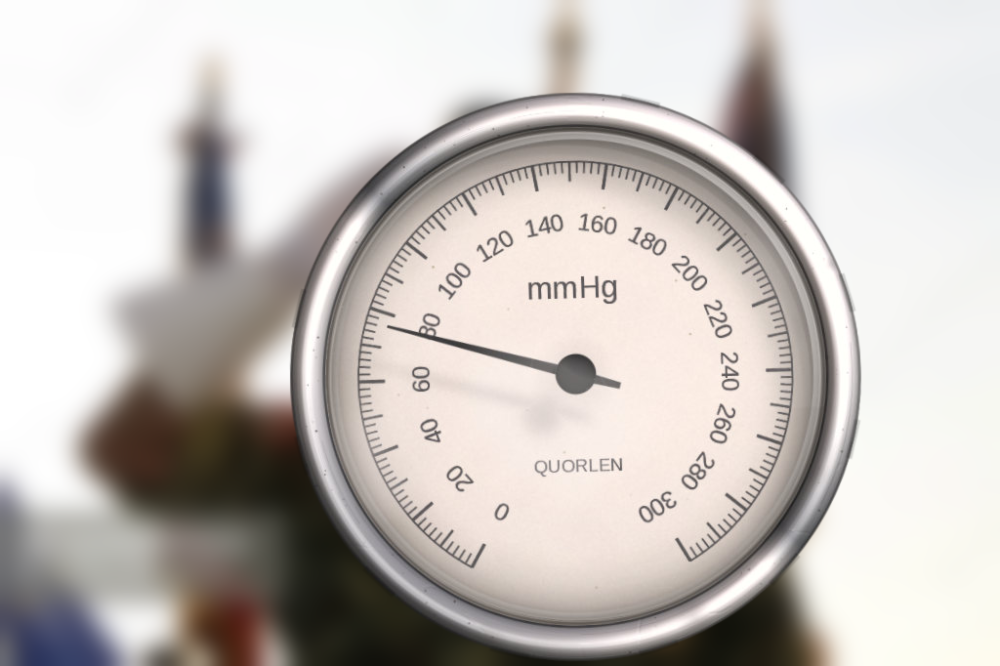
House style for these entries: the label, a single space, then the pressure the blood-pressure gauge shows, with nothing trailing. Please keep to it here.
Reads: 76 mmHg
